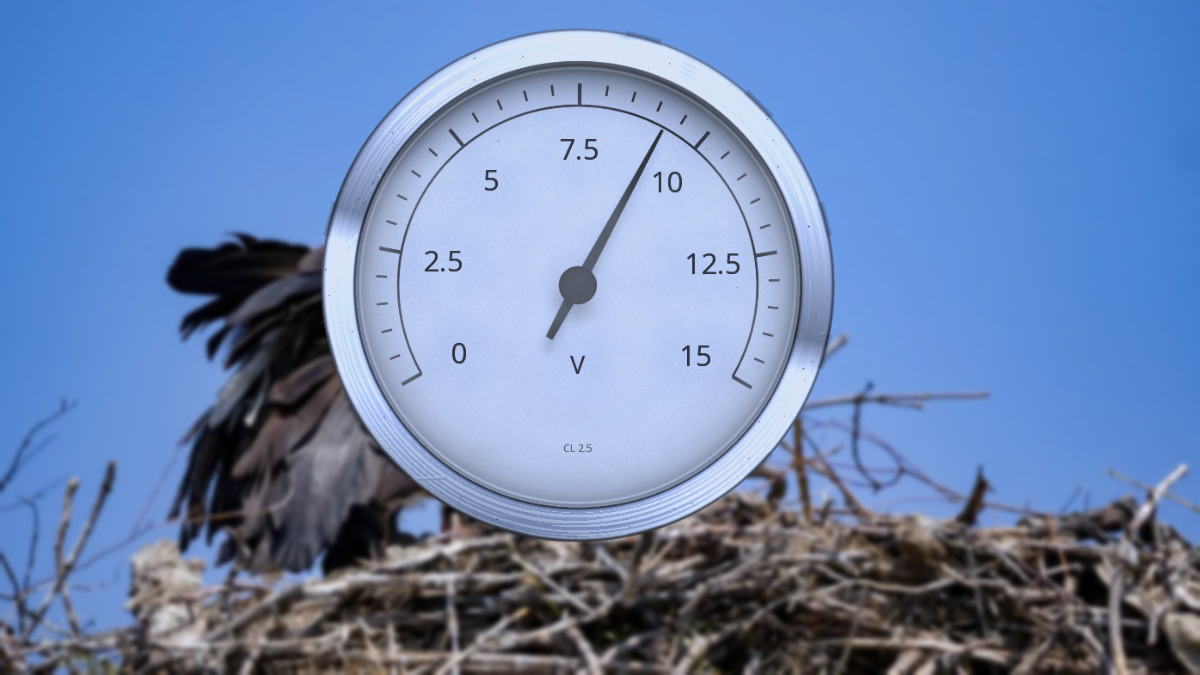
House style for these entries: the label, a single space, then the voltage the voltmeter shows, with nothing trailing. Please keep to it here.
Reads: 9.25 V
